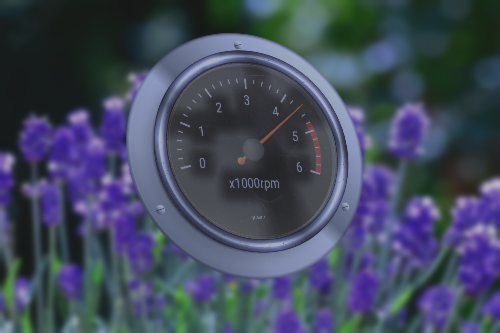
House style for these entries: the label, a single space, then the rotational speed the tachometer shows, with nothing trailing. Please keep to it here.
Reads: 4400 rpm
